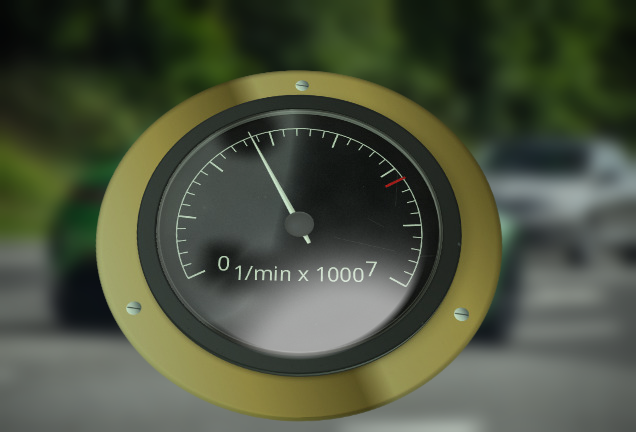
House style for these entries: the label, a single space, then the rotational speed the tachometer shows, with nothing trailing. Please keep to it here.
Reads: 2700 rpm
